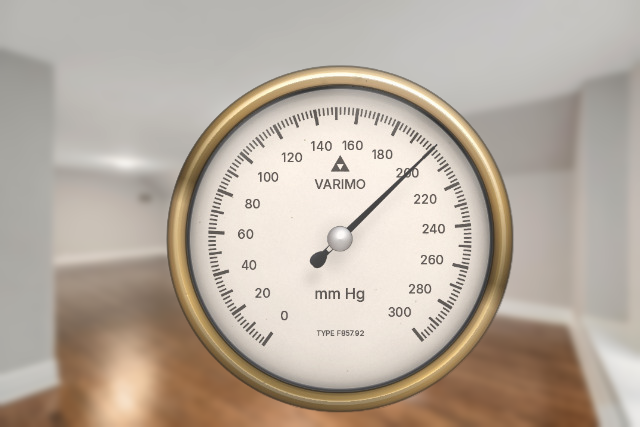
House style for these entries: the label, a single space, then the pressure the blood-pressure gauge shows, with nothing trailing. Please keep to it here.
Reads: 200 mmHg
